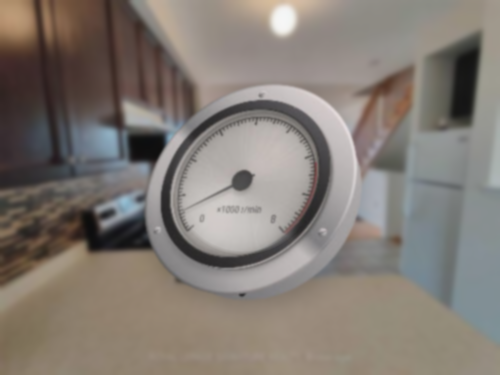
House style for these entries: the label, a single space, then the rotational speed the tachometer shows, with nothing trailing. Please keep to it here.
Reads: 500 rpm
